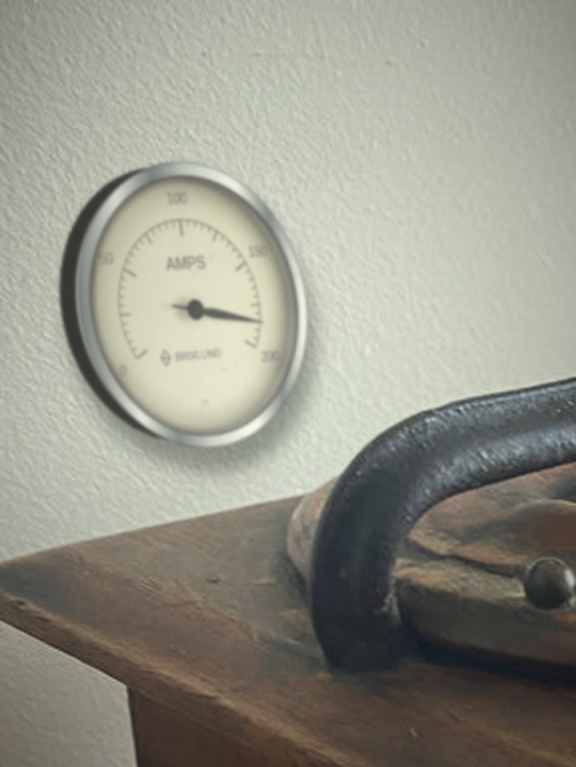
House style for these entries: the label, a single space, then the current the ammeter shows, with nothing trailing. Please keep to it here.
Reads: 185 A
